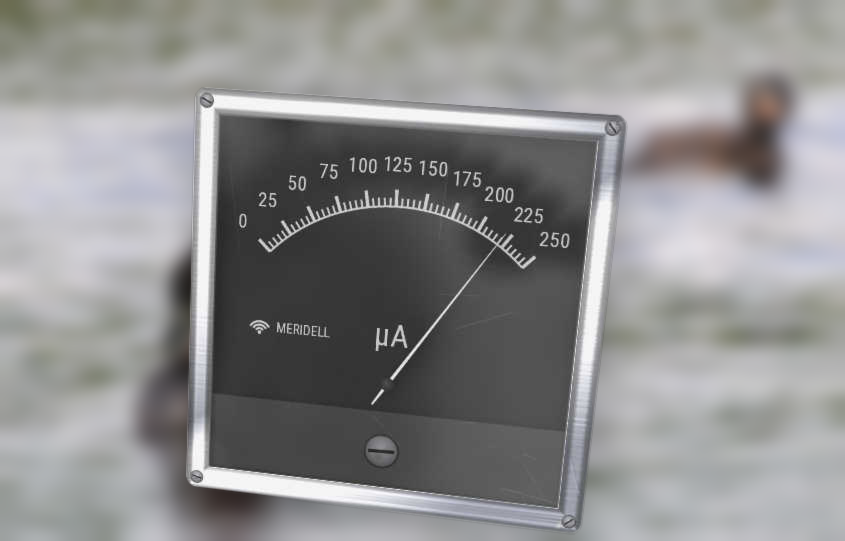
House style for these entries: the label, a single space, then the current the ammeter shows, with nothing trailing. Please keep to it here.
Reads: 220 µA
